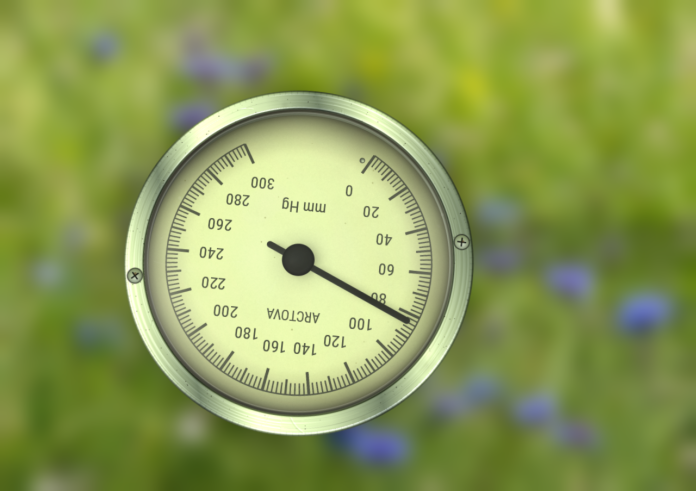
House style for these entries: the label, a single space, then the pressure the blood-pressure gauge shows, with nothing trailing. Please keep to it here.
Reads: 84 mmHg
